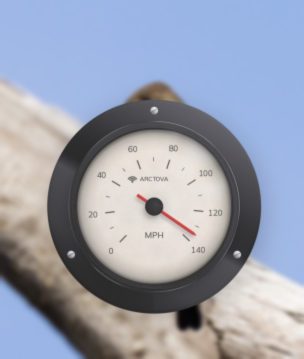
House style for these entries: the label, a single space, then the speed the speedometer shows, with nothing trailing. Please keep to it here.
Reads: 135 mph
